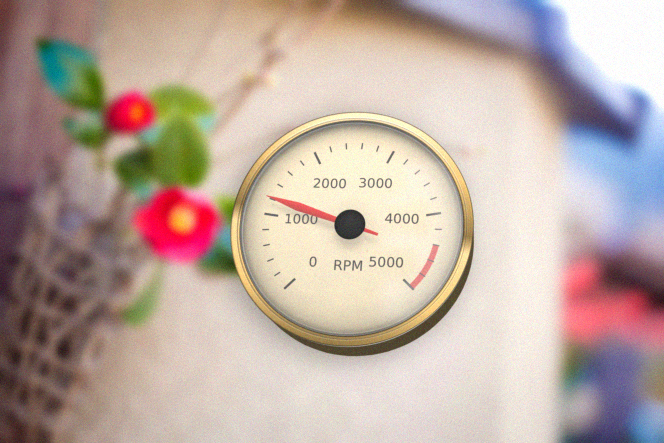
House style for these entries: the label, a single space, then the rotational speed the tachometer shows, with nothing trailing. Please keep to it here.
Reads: 1200 rpm
